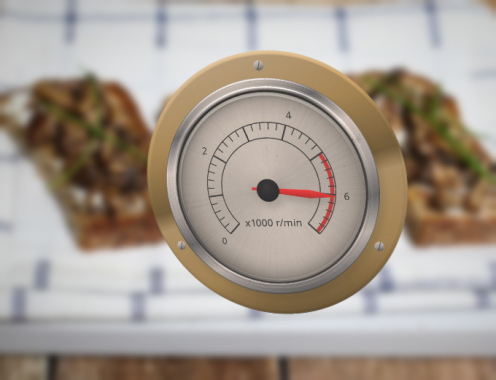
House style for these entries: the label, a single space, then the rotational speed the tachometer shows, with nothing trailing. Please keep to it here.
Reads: 6000 rpm
